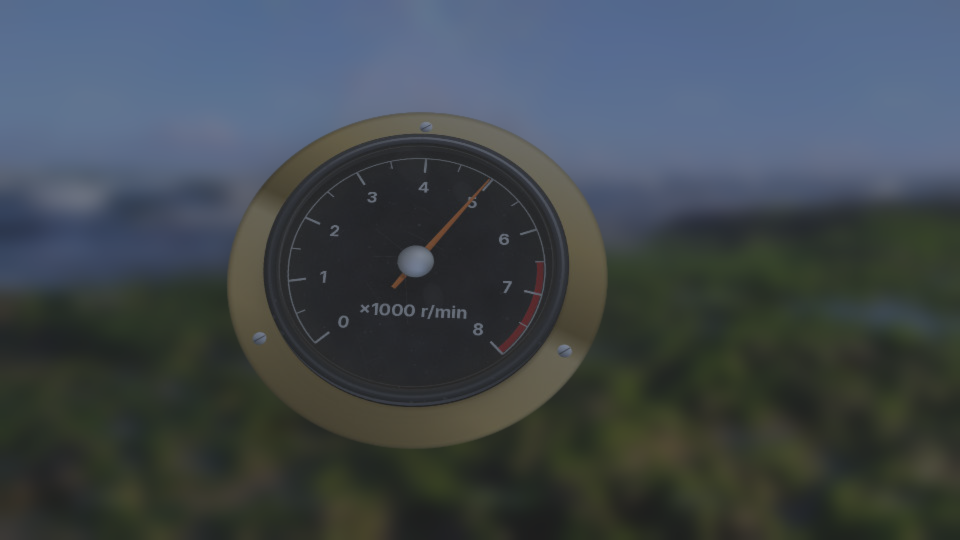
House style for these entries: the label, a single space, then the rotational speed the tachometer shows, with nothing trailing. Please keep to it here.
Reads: 5000 rpm
